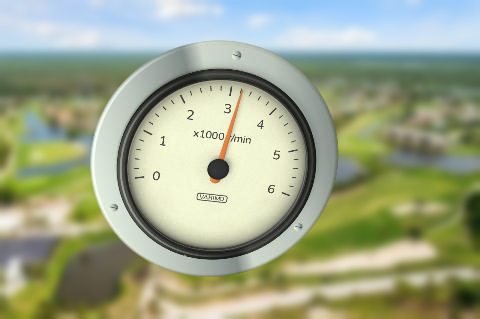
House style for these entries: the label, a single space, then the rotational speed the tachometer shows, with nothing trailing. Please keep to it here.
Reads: 3200 rpm
